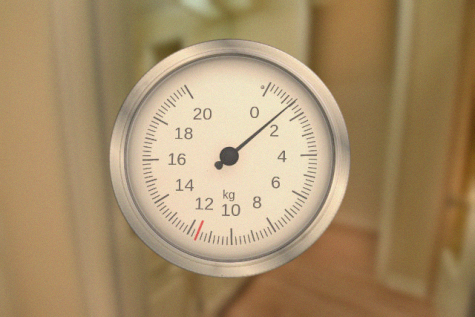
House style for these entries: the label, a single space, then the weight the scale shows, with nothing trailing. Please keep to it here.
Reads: 1.4 kg
